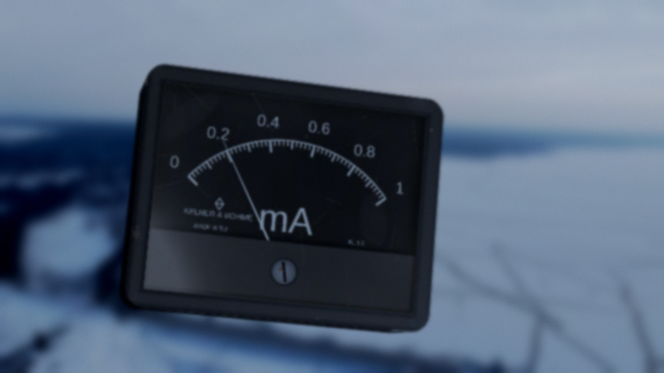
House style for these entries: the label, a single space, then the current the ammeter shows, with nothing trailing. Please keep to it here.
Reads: 0.2 mA
